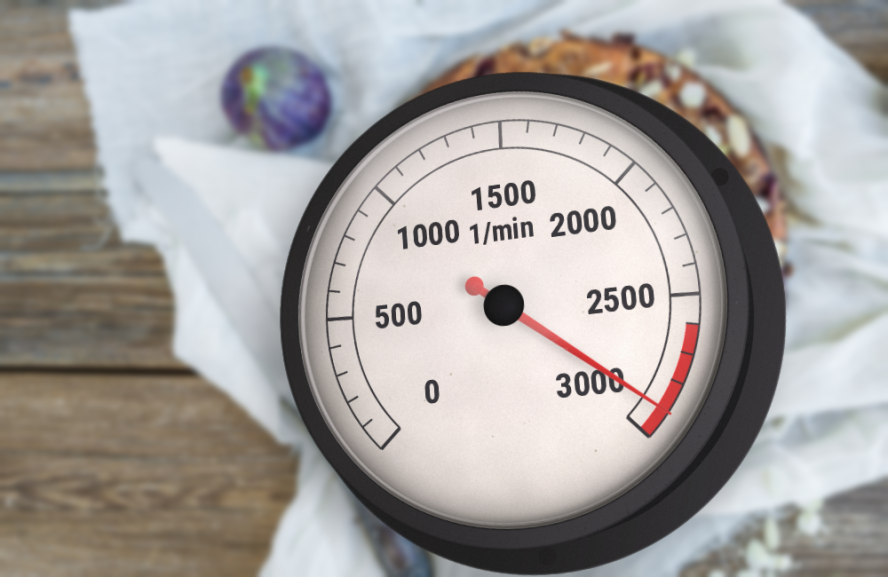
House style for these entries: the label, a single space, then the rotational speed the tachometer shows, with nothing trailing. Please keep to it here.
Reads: 2900 rpm
